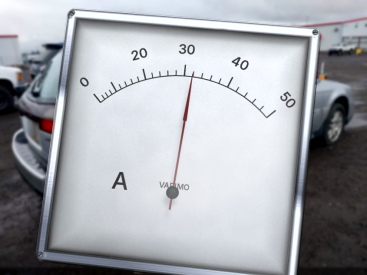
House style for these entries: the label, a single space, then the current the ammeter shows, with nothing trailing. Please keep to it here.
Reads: 32 A
